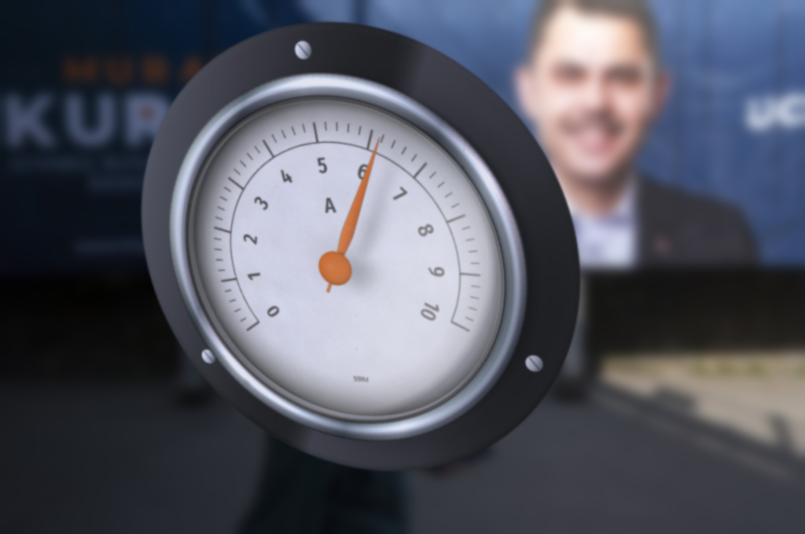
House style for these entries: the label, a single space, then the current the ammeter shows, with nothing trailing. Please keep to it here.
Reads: 6.2 A
